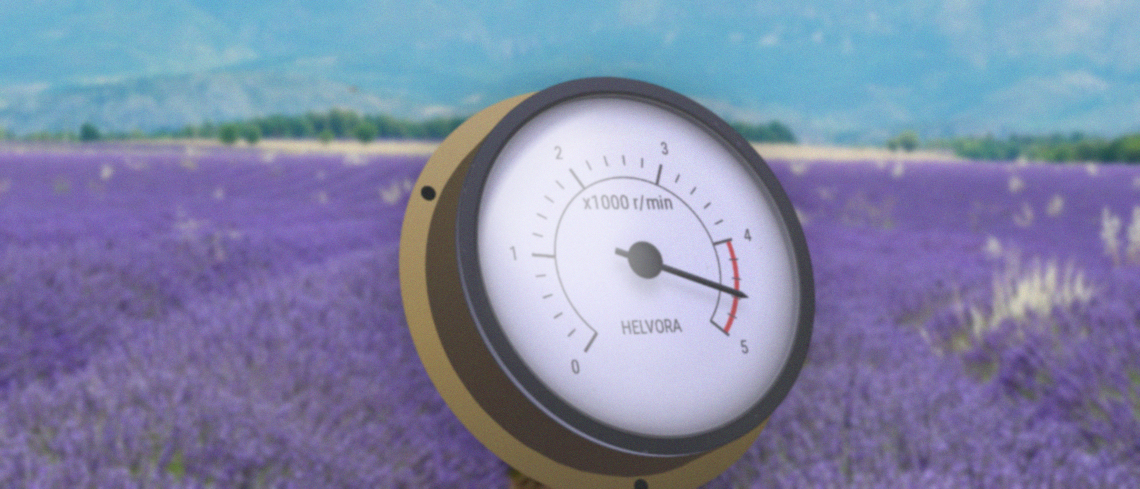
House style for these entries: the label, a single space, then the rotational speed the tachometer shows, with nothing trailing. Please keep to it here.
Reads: 4600 rpm
